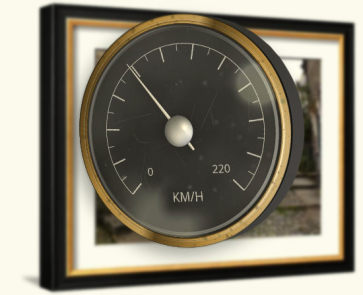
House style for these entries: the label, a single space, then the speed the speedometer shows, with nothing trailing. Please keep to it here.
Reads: 80 km/h
